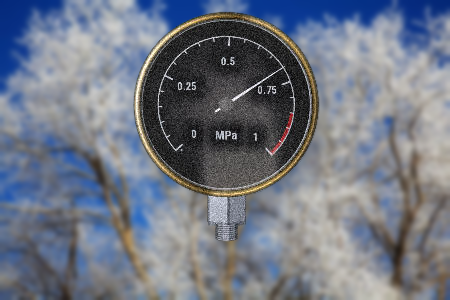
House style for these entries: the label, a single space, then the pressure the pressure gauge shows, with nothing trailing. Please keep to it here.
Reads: 0.7 MPa
